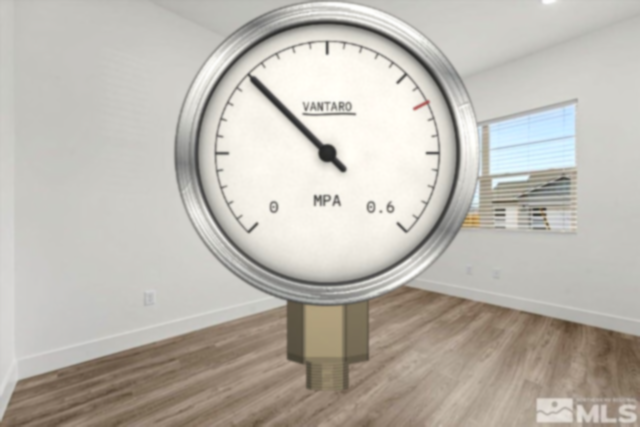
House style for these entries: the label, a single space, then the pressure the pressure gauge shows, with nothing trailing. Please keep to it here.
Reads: 0.2 MPa
